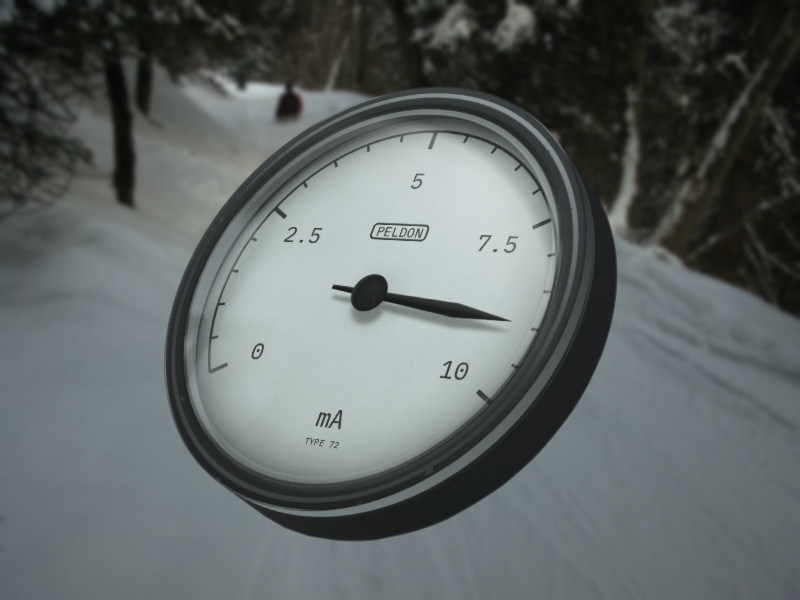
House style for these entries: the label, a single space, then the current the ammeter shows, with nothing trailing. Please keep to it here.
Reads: 9 mA
